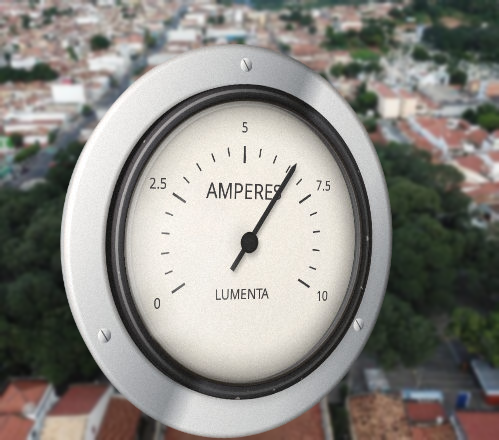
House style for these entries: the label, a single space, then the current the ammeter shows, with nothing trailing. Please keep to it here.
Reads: 6.5 A
